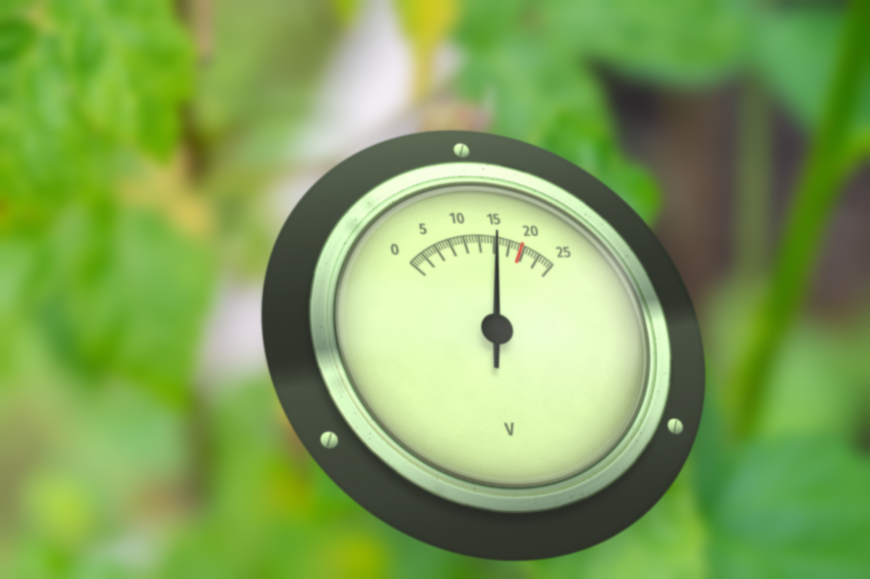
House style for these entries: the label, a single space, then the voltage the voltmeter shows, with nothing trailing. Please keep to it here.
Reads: 15 V
